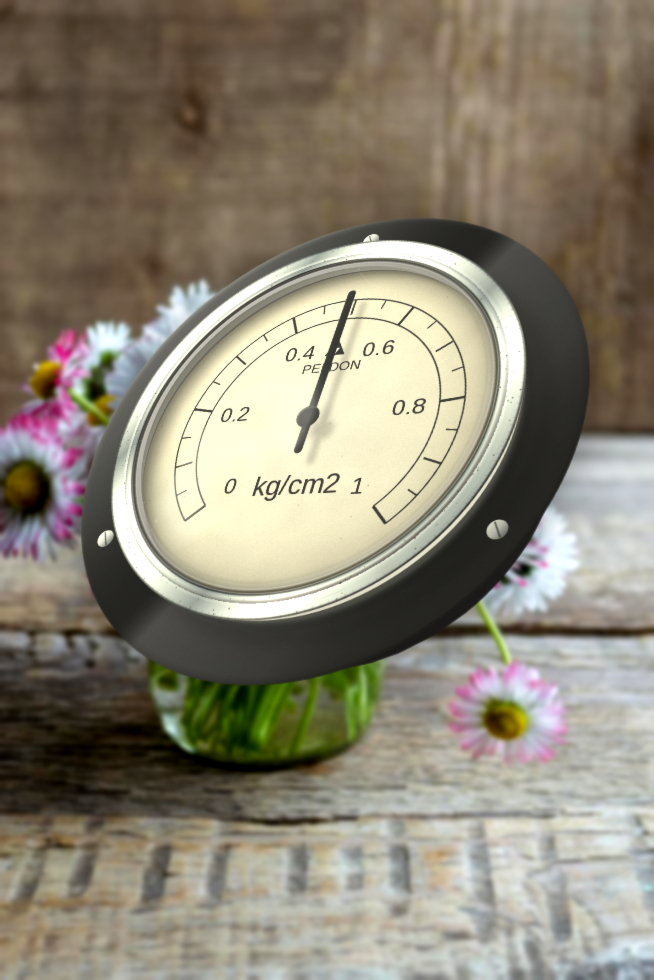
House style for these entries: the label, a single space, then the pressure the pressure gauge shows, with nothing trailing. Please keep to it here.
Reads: 0.5 kg/cm²
